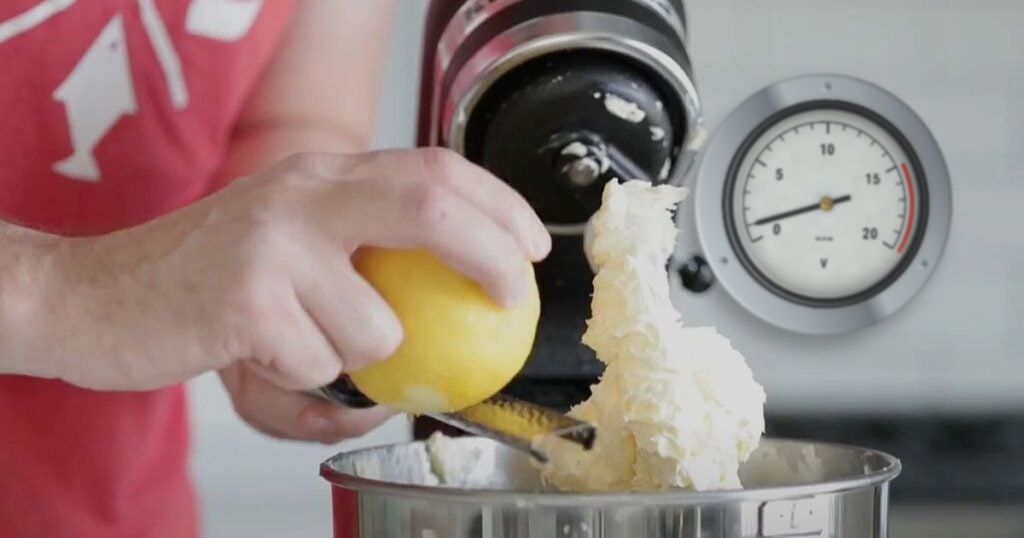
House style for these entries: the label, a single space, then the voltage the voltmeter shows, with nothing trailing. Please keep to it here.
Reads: 1 V
